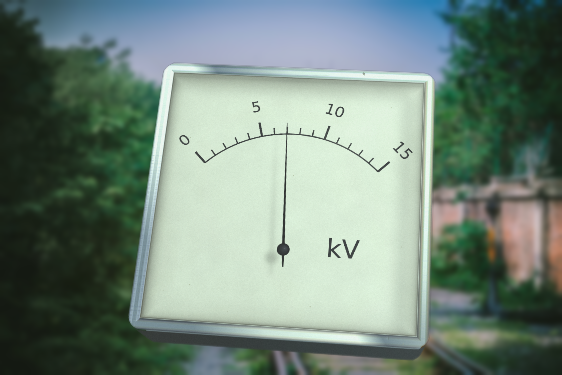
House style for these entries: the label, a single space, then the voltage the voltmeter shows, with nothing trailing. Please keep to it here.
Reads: 7 kV
